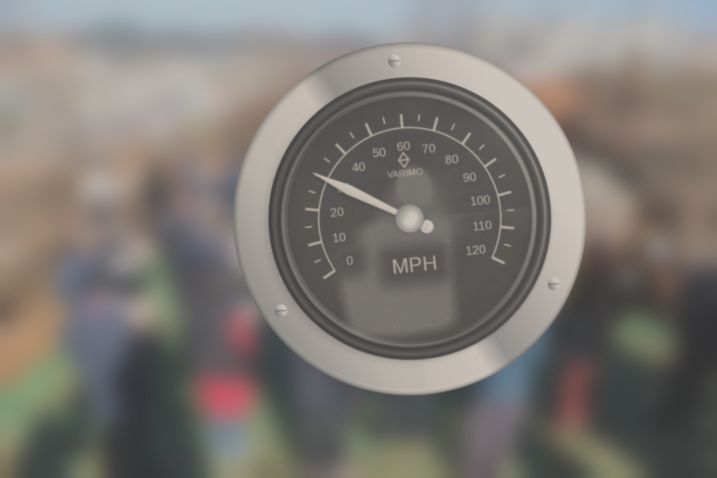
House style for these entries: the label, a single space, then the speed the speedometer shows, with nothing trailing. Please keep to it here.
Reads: 30 mph
